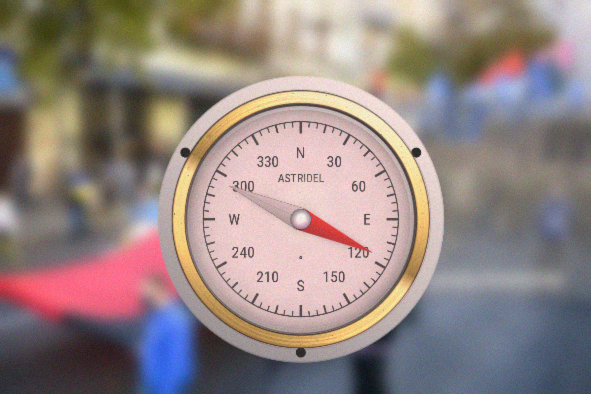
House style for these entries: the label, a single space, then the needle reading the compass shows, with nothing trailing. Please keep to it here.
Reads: 115 °
